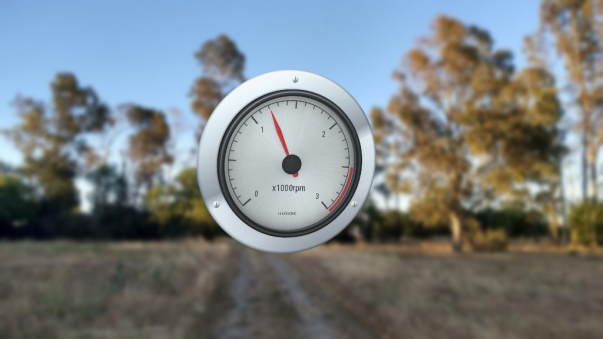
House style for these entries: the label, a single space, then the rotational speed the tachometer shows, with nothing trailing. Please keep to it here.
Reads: 1200 rpm
